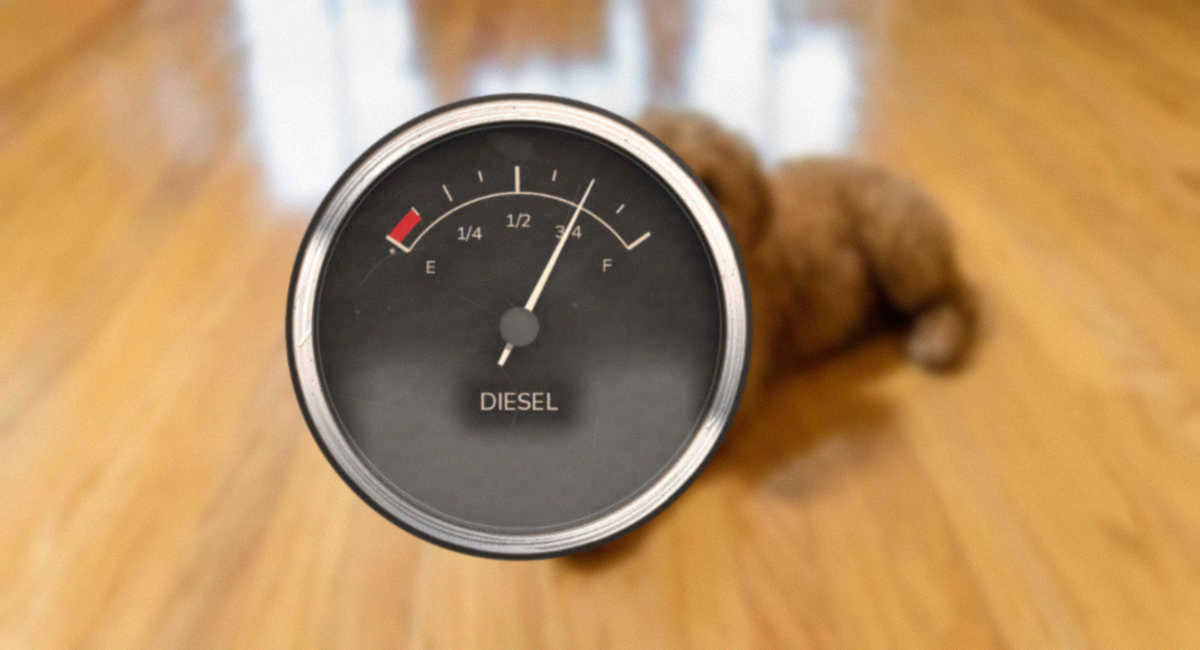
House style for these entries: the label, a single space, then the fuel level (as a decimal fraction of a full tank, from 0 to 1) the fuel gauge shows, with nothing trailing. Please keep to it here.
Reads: 0.75
